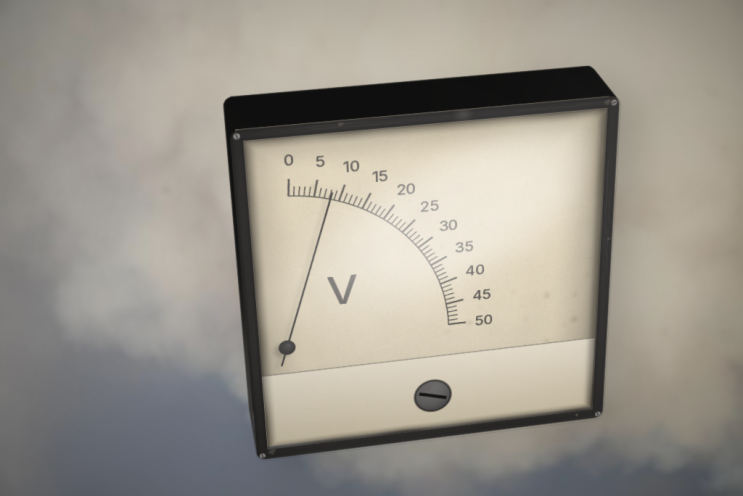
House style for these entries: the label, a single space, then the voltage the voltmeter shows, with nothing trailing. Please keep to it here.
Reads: 8 V
